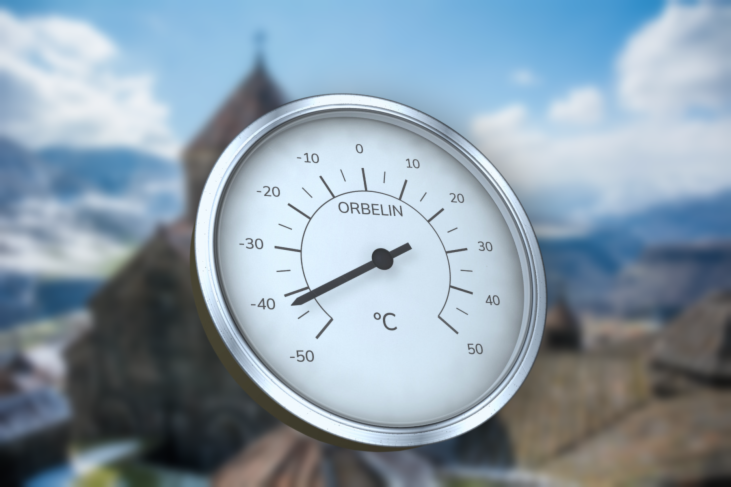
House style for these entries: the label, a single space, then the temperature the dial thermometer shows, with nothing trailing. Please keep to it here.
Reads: -42.5 °C
